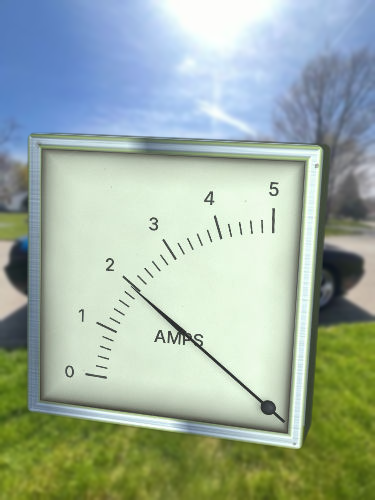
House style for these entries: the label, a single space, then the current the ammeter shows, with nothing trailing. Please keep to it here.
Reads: 2 A
